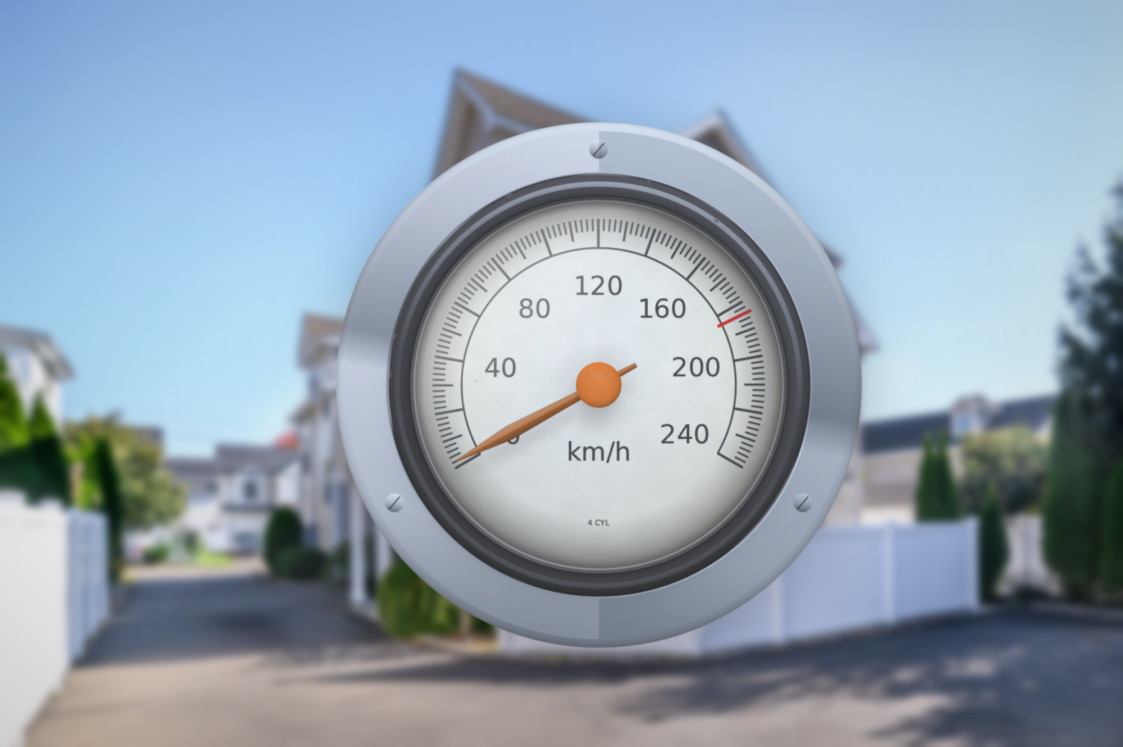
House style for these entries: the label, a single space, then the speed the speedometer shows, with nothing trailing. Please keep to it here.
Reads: 2 km/h
